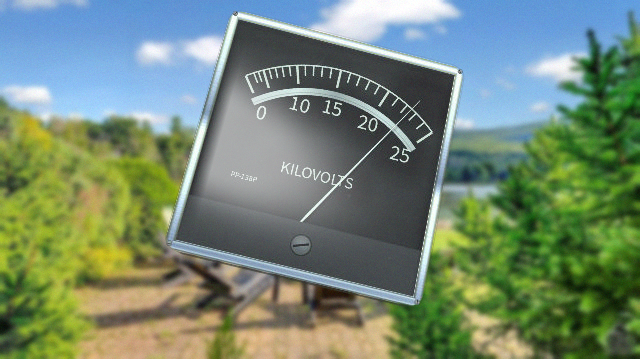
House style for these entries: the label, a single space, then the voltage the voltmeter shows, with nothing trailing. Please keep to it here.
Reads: 22.5 kV
